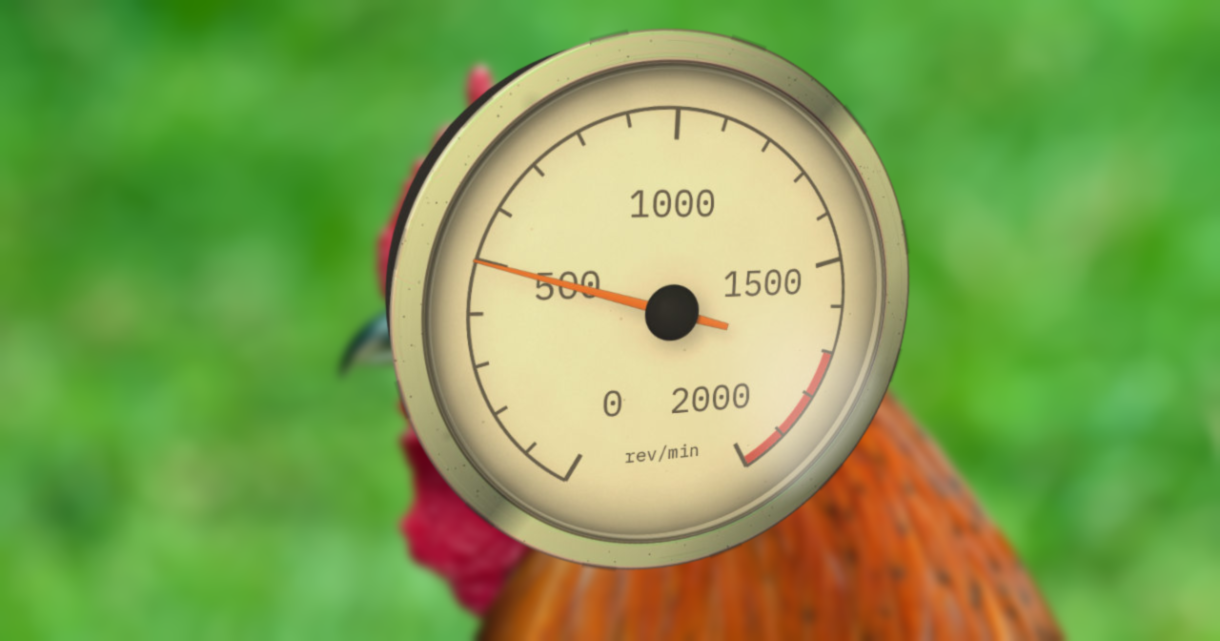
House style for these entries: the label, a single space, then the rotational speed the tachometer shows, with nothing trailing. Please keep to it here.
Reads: 500 rpm
